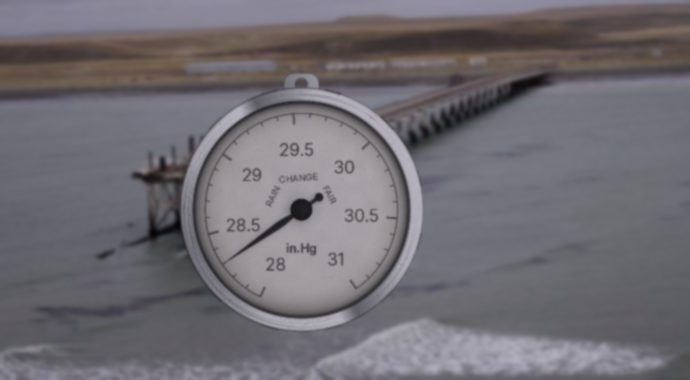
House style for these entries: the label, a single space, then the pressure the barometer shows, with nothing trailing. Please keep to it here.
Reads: 28.3 inHg
